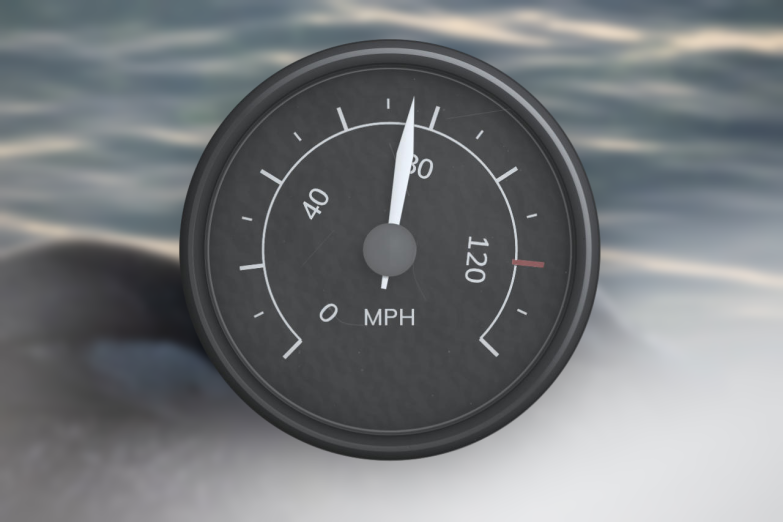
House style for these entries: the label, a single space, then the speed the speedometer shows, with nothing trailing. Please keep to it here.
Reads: 75 mph
